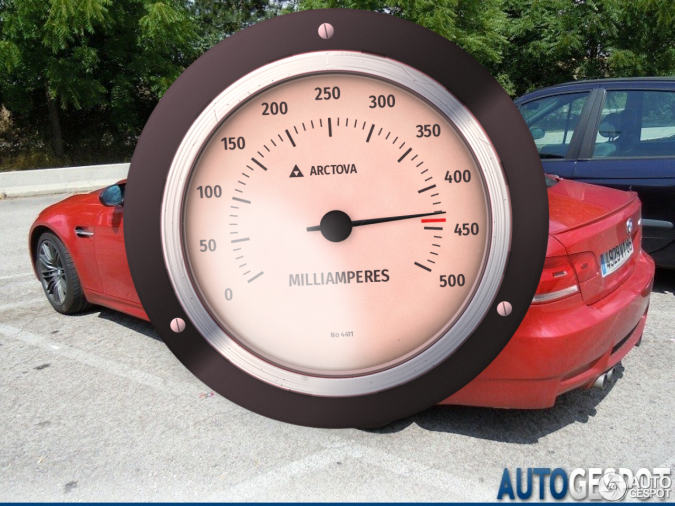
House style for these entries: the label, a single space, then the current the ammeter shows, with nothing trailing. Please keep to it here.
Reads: 430 mA
